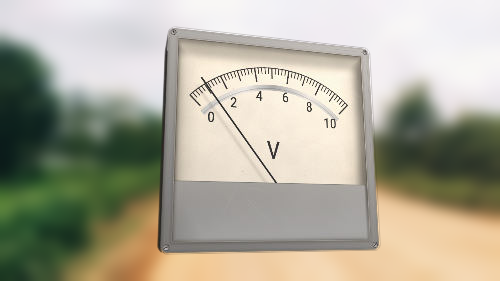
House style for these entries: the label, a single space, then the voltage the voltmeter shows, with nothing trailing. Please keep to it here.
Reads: 1 V
